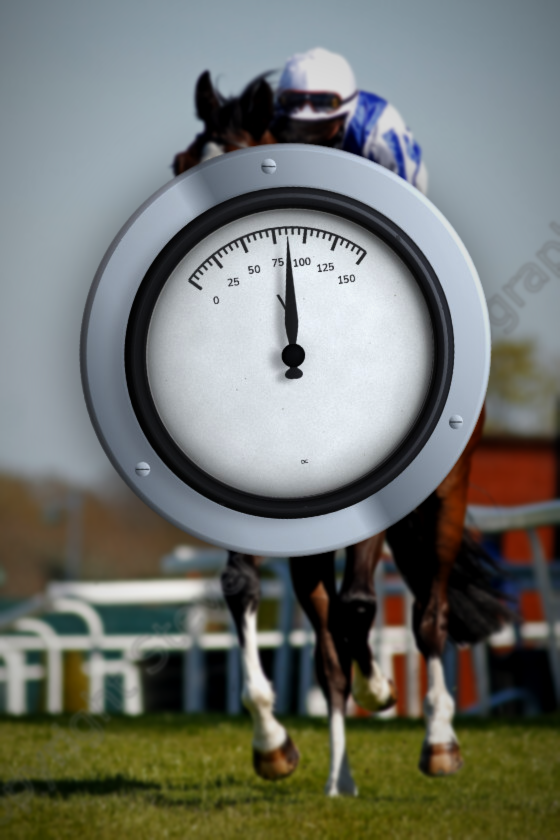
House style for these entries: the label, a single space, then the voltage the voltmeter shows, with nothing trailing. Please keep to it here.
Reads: 85 V
